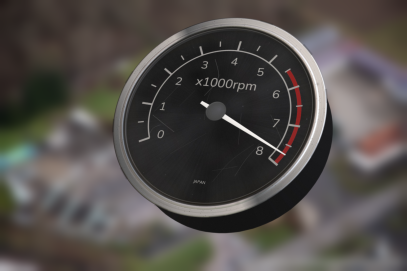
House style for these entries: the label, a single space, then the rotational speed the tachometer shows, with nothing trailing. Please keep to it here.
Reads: 7750 rpm
